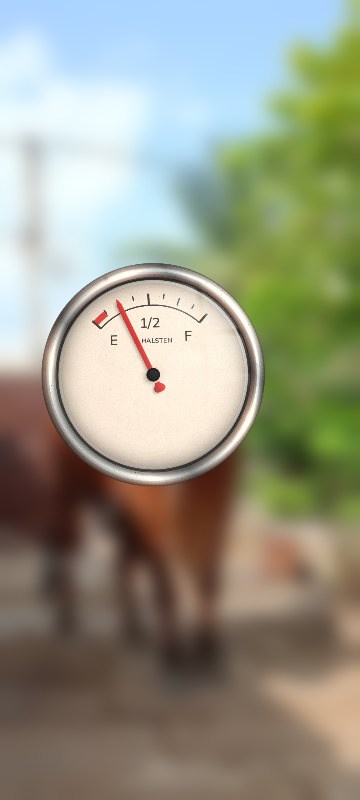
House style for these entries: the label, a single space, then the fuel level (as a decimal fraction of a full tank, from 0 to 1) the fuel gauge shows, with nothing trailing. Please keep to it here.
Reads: 0.25
